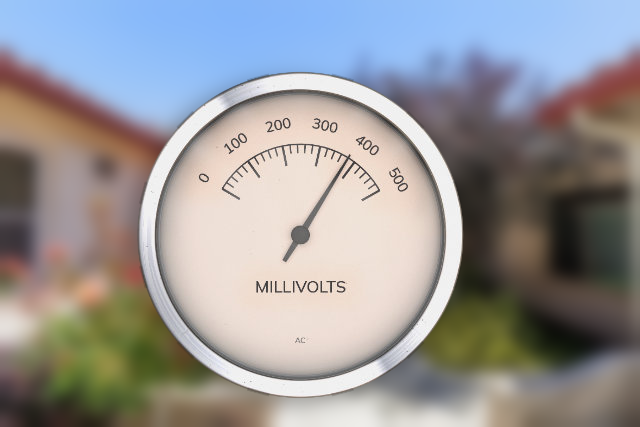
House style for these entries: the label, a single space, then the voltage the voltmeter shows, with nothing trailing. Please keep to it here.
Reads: 380 mV
